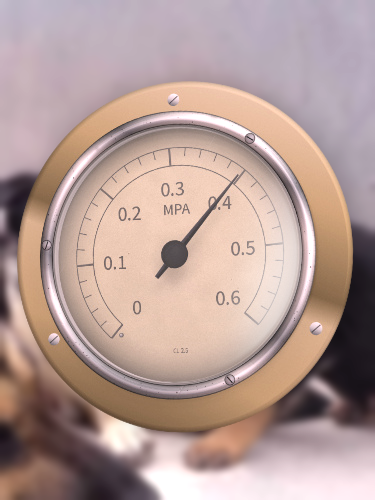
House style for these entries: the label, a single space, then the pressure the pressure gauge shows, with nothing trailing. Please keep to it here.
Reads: 0.4 MPa
